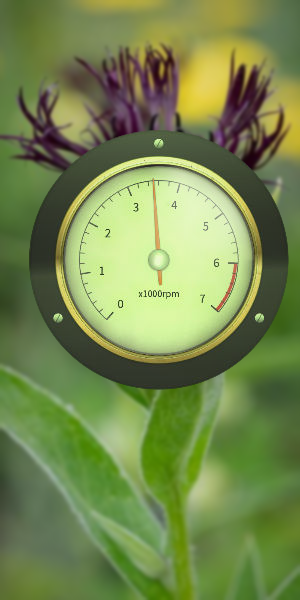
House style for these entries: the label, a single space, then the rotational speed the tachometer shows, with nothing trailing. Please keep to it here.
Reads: 3500 rpm
